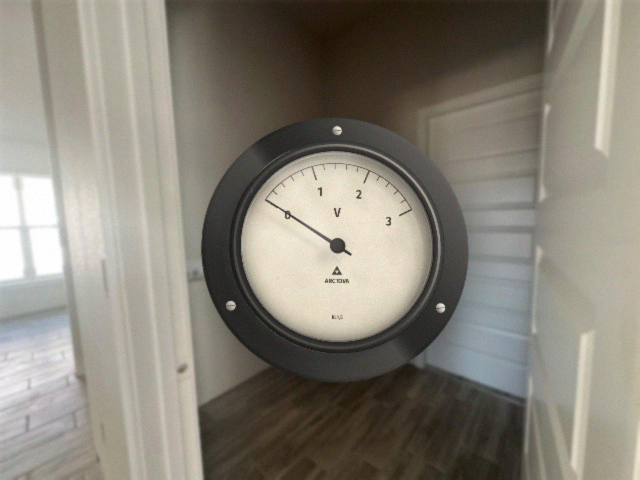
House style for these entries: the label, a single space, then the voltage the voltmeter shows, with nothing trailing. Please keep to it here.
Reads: 0 V
